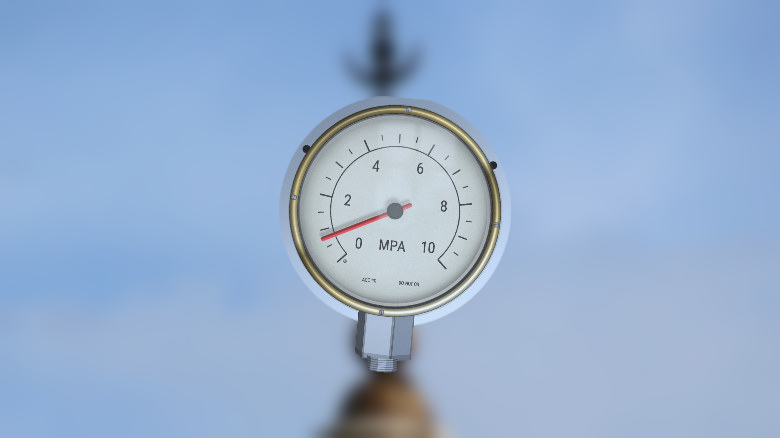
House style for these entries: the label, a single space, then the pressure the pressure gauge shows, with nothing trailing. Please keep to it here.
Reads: 0.75 MPa
